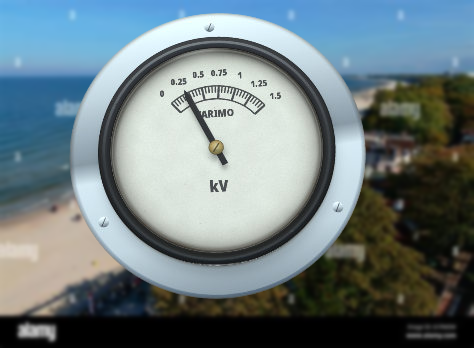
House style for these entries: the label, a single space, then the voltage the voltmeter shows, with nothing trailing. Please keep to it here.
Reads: 0.25 kV
